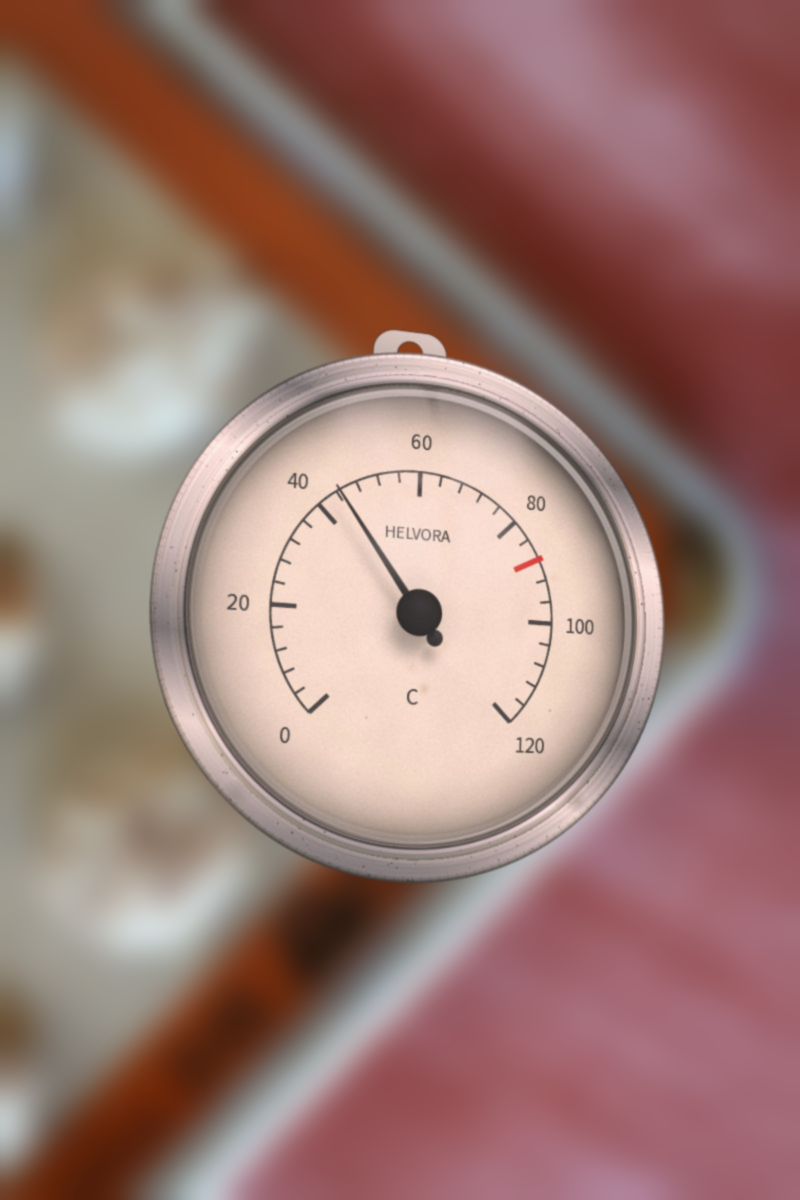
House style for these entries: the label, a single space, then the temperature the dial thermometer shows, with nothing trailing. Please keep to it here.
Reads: 44 °C
